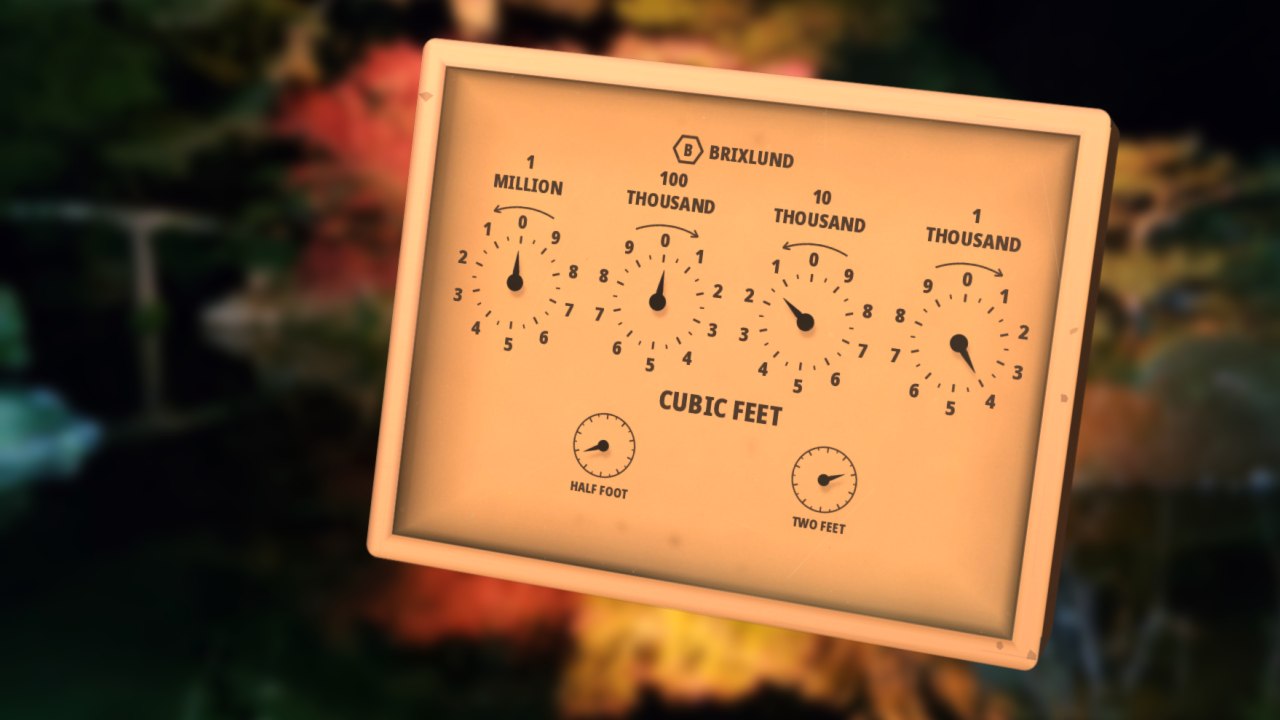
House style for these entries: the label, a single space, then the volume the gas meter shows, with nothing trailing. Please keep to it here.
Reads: 1400 ft³
